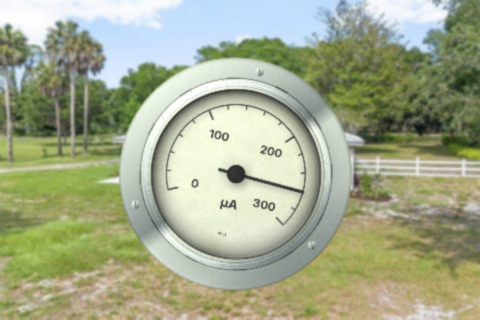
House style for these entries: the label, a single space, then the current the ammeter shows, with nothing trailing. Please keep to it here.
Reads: 260 µA
